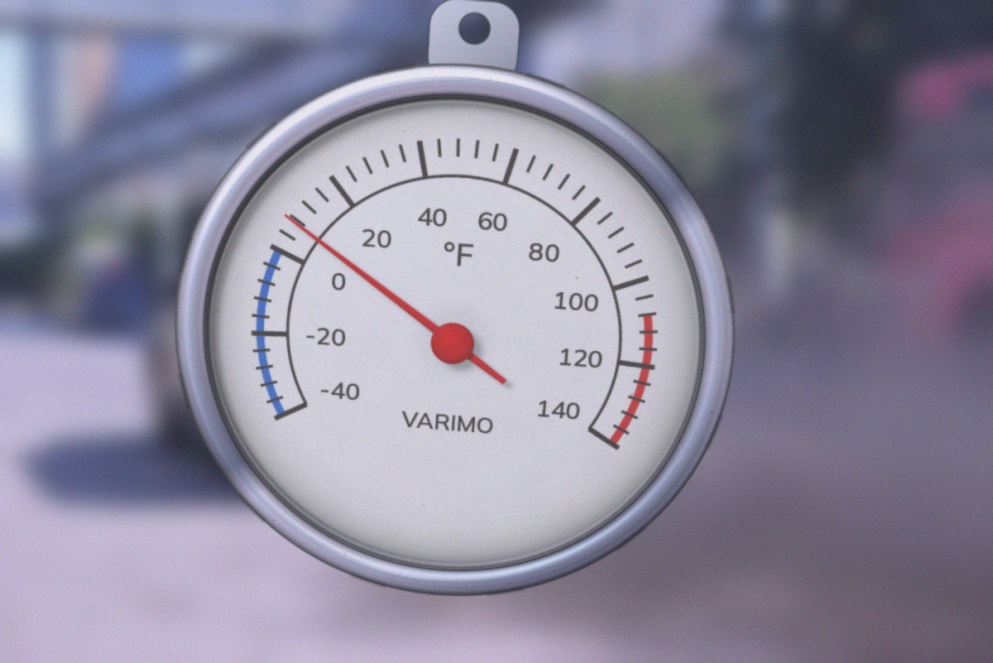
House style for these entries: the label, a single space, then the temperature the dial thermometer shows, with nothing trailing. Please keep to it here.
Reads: 8 °F
